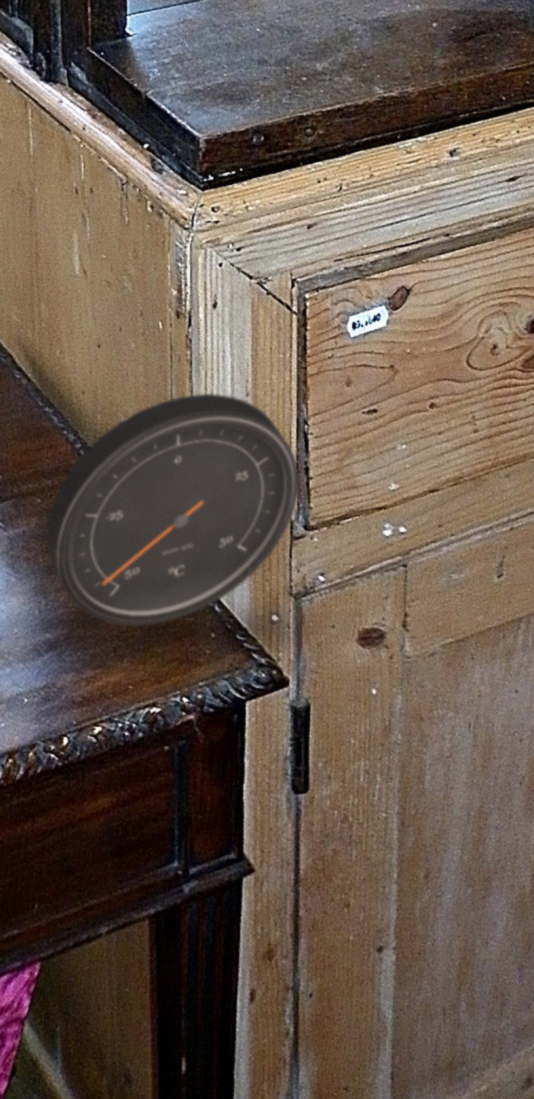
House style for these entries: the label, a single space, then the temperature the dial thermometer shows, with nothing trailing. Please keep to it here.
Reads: -45 °C
